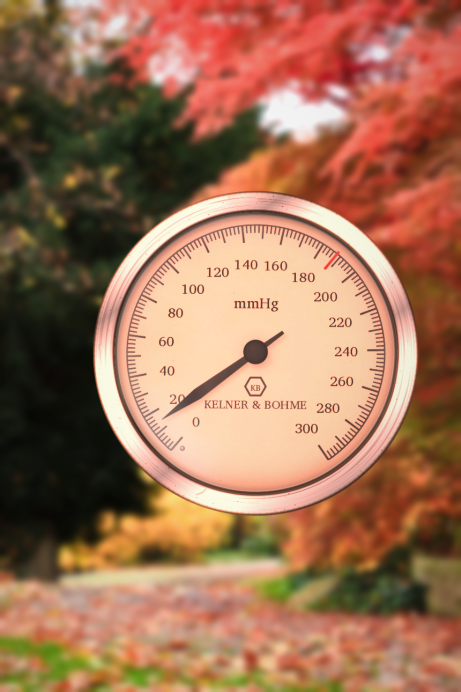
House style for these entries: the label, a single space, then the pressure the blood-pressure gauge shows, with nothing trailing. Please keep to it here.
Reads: 14 mmHg
